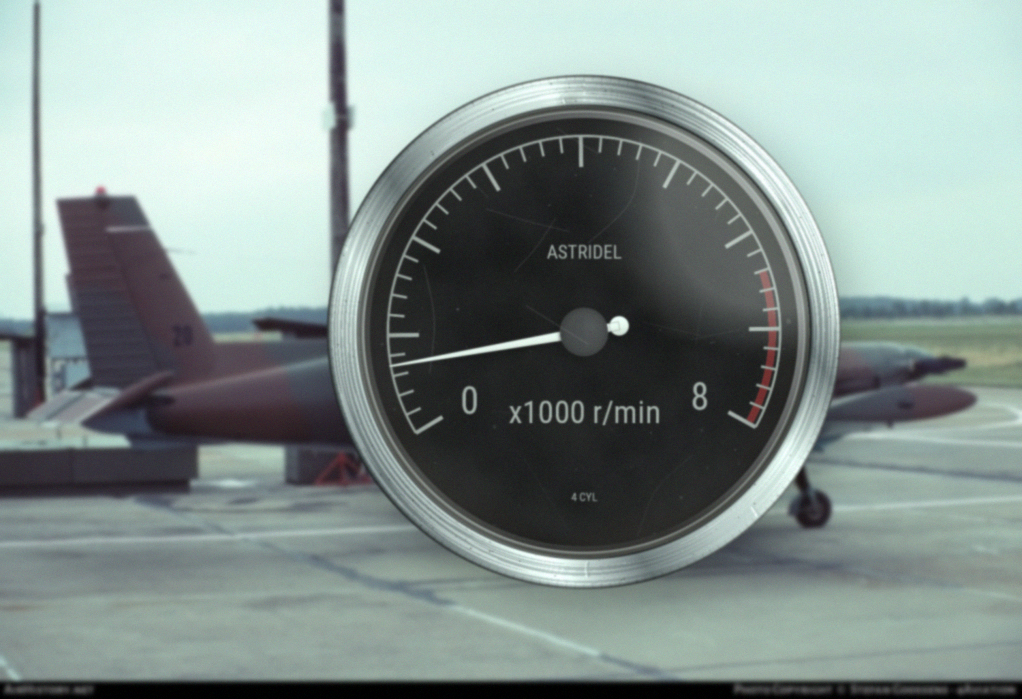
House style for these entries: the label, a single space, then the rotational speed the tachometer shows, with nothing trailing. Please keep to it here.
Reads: 700 rpm
